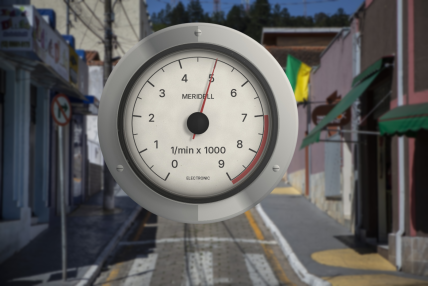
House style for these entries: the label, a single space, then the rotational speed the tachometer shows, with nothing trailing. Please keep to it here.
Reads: 5000 rpm
